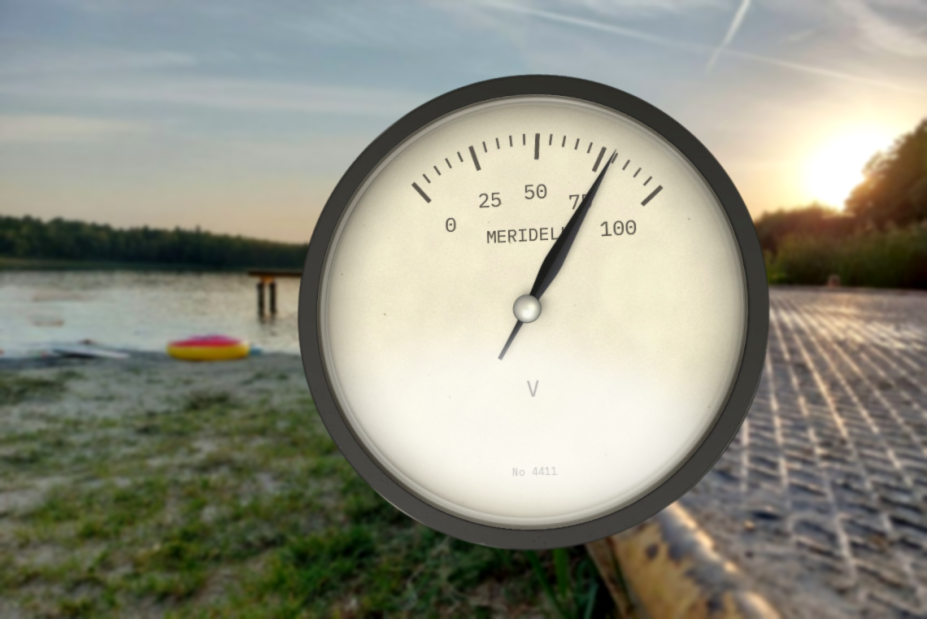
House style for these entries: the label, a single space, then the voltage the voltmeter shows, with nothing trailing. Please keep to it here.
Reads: 80 V
